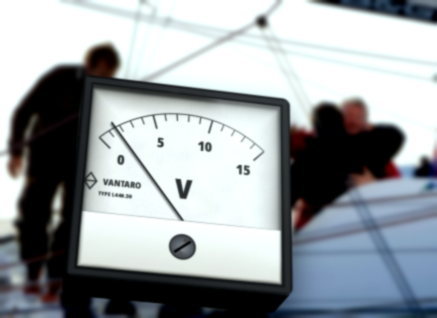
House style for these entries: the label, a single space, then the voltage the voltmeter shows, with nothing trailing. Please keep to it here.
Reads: 1.5 V
